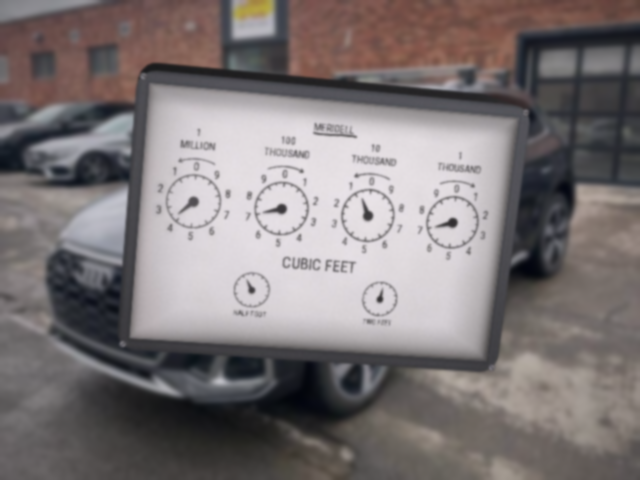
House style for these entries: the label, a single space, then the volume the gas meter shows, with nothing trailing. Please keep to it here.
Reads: 370700 ft³
